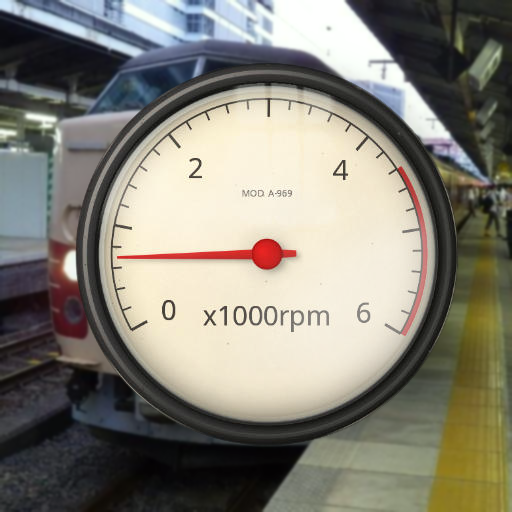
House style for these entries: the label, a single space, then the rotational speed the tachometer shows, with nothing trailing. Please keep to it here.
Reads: 700 rpm
